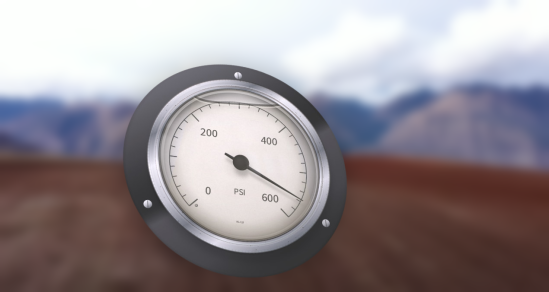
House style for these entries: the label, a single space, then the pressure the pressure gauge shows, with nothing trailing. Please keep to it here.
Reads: 560 psi
